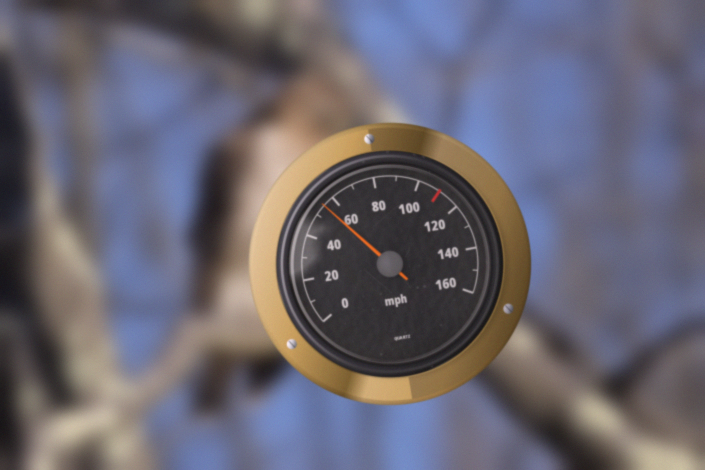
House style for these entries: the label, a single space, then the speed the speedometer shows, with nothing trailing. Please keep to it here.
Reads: 55 mph
